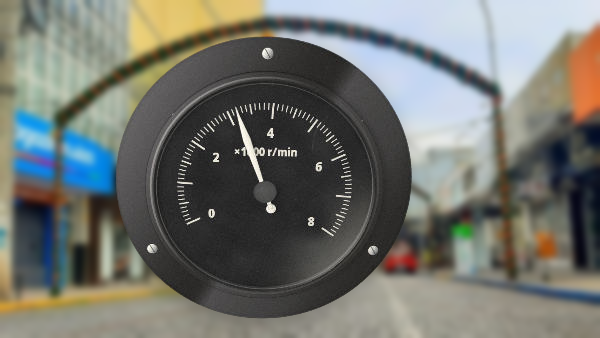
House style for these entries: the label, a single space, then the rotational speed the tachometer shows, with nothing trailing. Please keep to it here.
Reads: 3200 rpm
